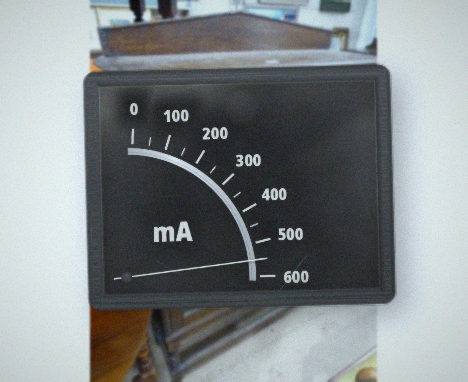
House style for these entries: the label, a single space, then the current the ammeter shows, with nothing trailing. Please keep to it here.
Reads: 550 mA
